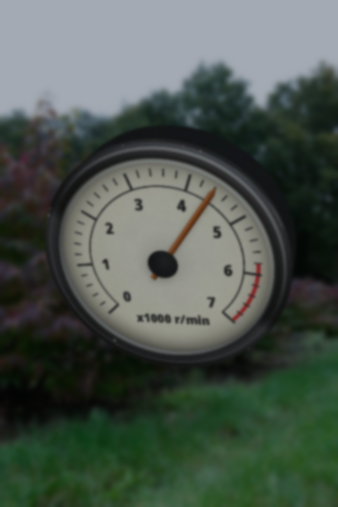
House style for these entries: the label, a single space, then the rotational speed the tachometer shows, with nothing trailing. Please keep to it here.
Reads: 4400 rpm
